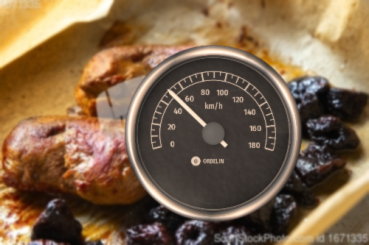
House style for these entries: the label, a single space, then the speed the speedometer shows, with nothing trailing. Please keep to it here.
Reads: 50 km/h
